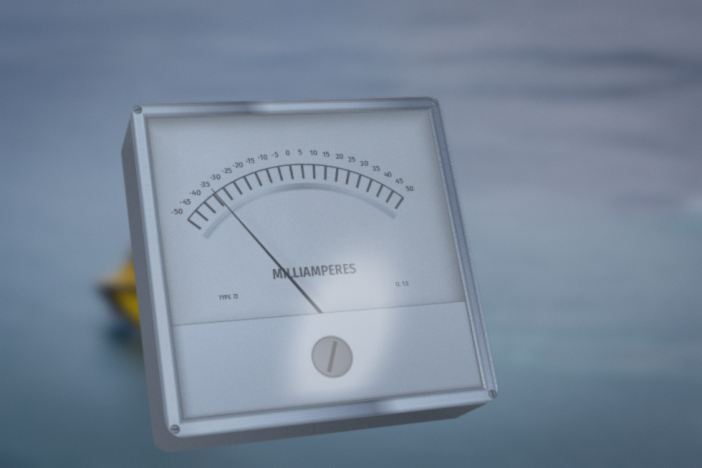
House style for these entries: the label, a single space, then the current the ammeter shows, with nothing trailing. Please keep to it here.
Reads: -35 mA
